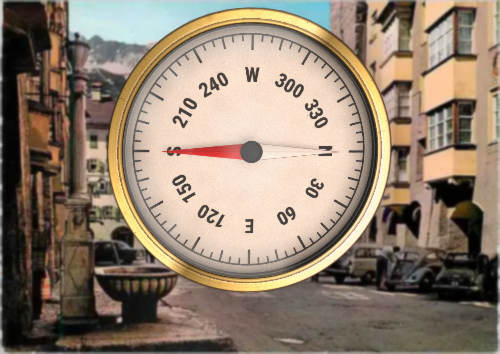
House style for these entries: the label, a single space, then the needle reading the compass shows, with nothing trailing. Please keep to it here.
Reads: 180 °
